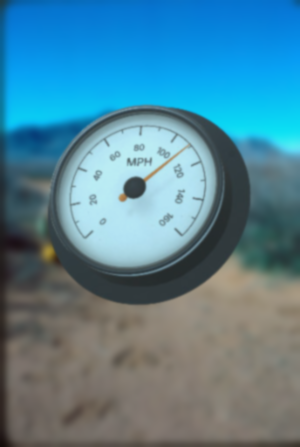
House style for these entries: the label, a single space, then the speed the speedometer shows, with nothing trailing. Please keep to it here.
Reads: 110 mph
